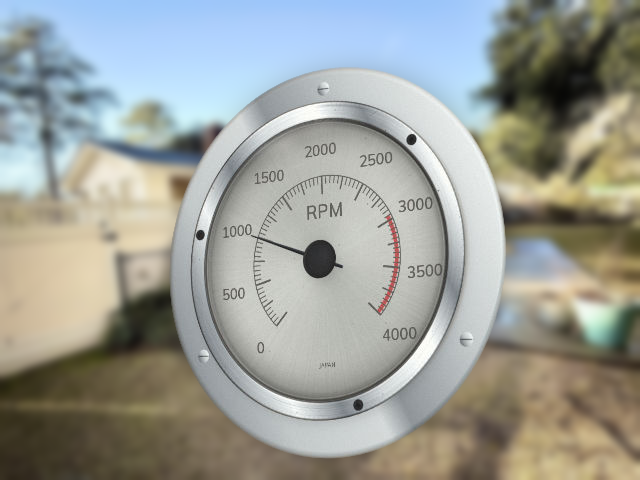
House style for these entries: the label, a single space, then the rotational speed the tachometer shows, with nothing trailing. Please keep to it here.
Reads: 1000 rpm
